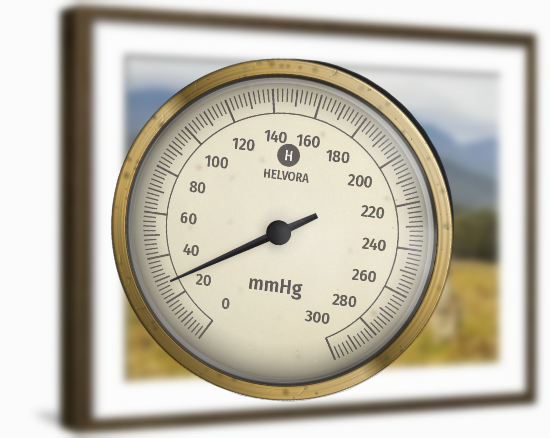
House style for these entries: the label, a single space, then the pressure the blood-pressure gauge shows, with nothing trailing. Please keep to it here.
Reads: 28 mmHg
